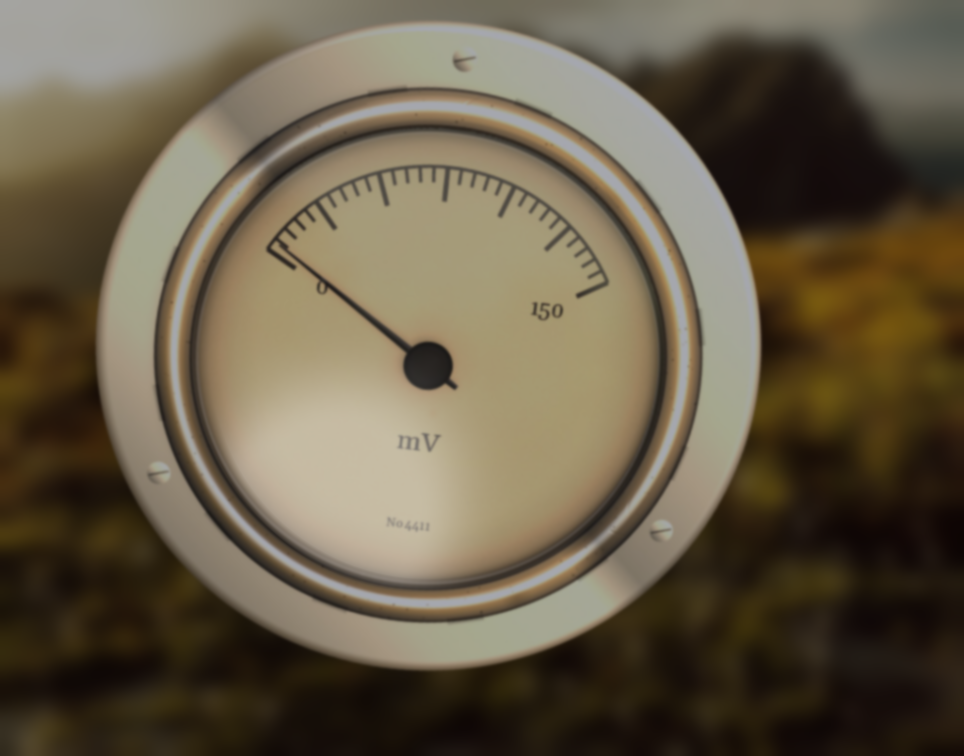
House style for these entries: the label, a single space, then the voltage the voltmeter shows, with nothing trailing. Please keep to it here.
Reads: 5 mV
